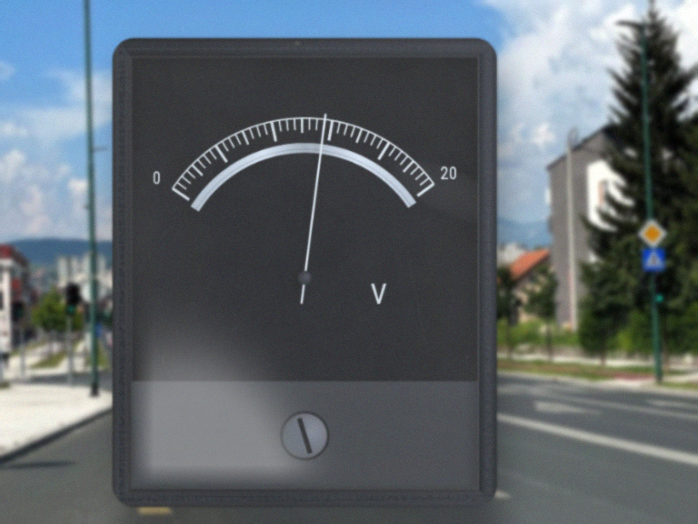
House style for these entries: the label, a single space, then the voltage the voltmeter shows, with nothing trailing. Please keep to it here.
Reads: 11.5 V
